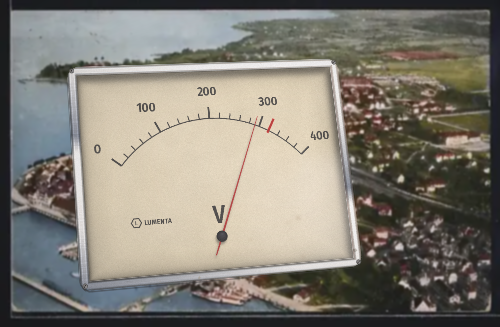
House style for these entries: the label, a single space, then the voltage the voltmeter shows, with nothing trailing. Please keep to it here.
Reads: 290 V
